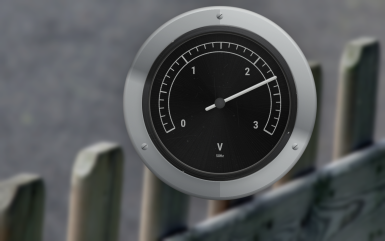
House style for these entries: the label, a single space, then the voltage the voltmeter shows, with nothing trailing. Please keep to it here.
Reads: 2.3 V
